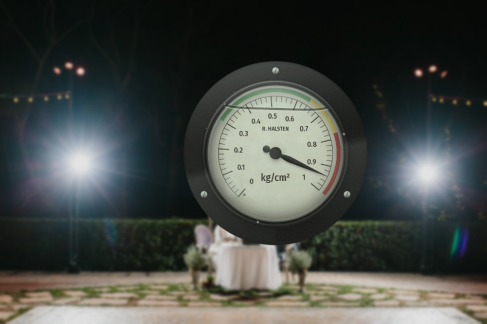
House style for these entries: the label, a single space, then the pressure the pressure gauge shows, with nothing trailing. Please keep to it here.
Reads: 0.94 kg/cm²
